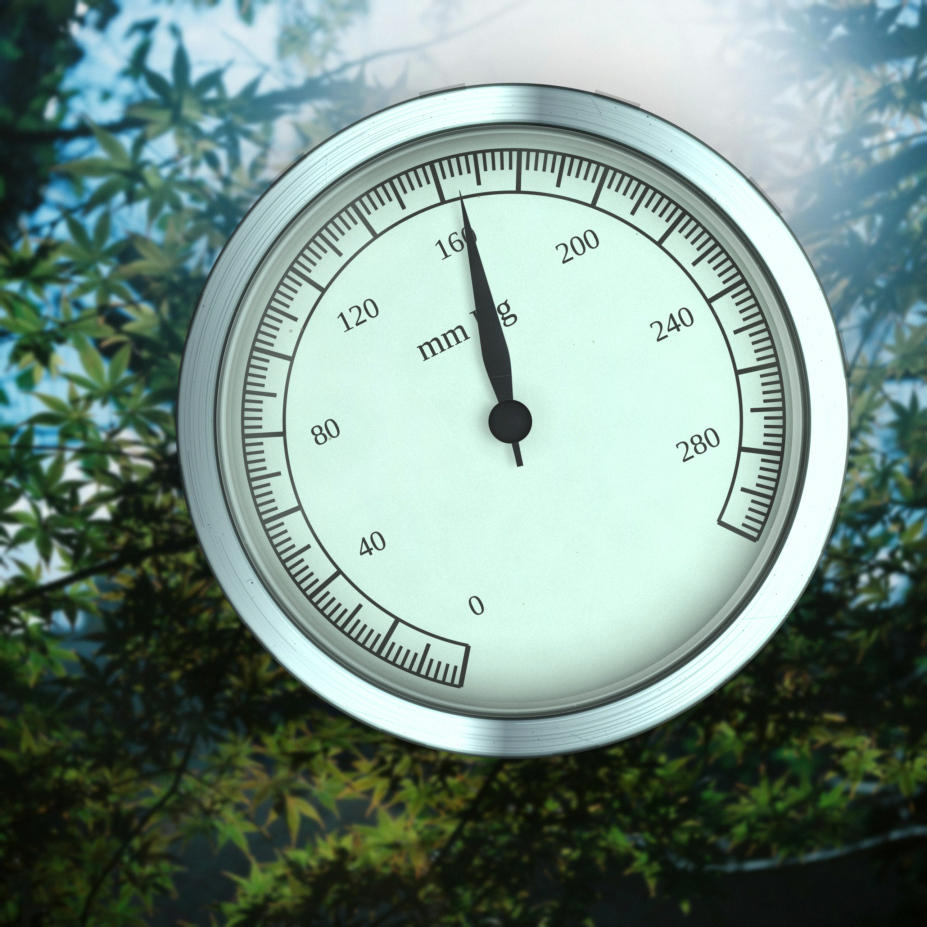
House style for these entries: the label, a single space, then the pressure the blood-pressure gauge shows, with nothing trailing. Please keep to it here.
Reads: 165 mmHg
